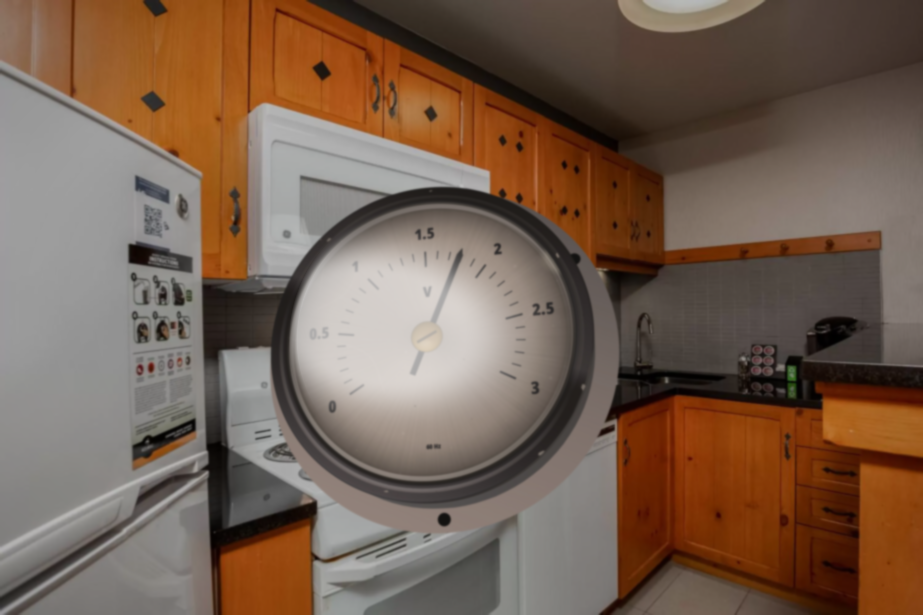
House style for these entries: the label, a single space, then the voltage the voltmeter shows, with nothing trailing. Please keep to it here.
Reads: 1.8 V
